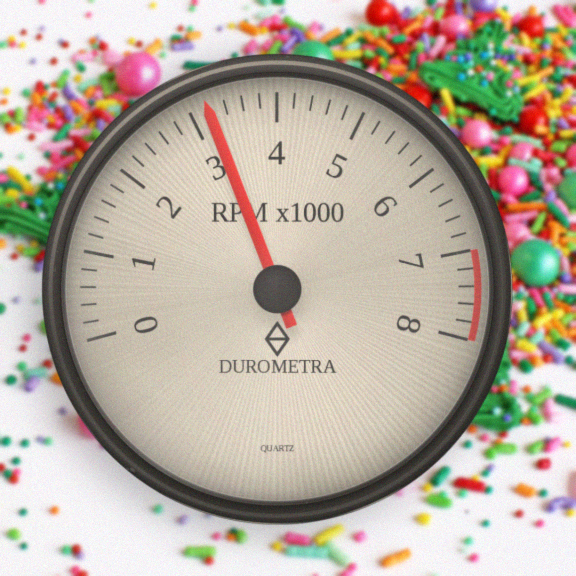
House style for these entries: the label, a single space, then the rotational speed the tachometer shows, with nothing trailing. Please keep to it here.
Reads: 3200 rpm
